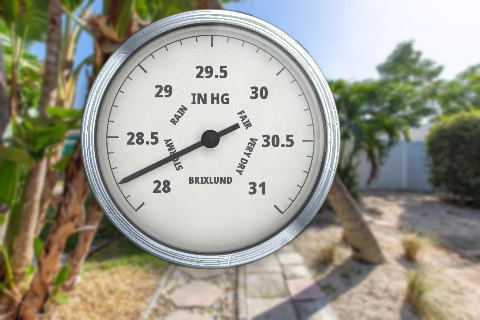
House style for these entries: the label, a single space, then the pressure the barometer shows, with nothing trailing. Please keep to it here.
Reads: 28.2 inHg
